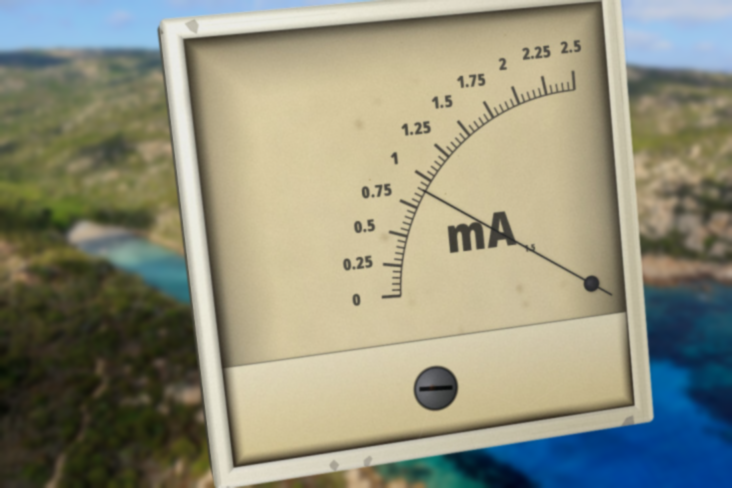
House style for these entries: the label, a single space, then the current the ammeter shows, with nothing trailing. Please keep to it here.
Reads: 0.9 mA
